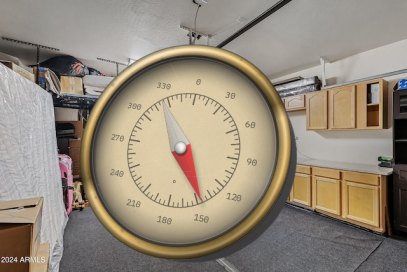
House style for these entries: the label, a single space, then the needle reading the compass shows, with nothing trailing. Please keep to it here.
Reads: 145 °
